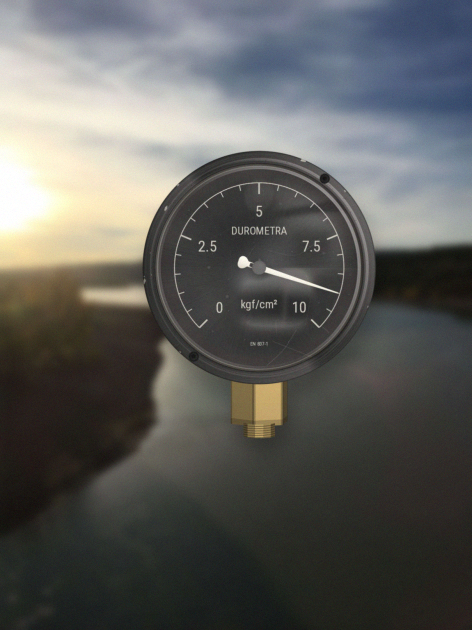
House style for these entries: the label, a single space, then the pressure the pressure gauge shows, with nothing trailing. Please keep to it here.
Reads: 9 kg/cm²
